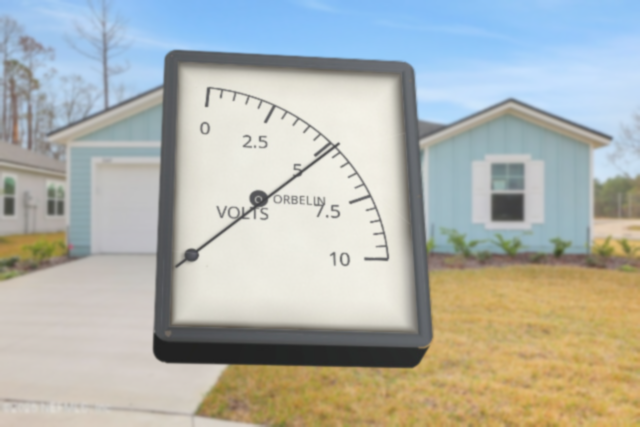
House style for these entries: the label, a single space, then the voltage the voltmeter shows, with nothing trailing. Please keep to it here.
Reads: 5.25 V
